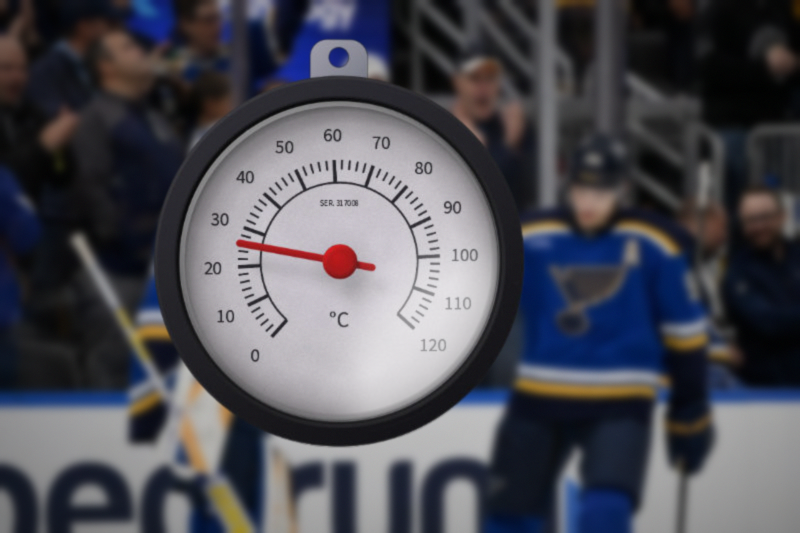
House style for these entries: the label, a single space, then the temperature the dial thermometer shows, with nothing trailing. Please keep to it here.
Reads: 26 °C
